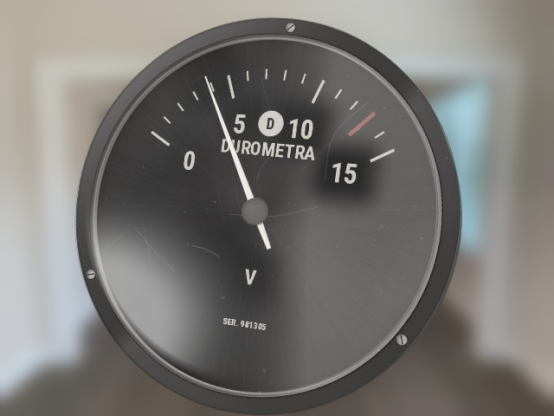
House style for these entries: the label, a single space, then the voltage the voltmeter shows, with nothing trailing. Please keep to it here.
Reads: 4 V
